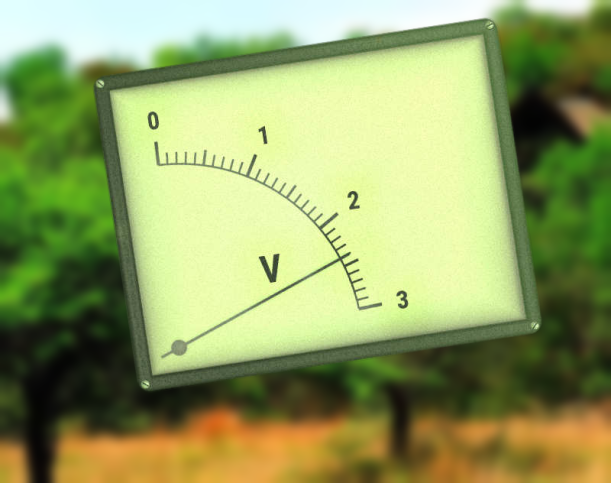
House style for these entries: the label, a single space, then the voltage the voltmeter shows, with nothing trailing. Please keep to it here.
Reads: 2.4 V
